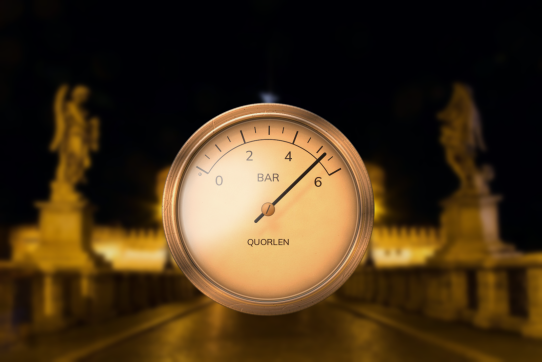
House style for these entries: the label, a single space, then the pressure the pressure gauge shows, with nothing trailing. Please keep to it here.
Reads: 5.25 bar
